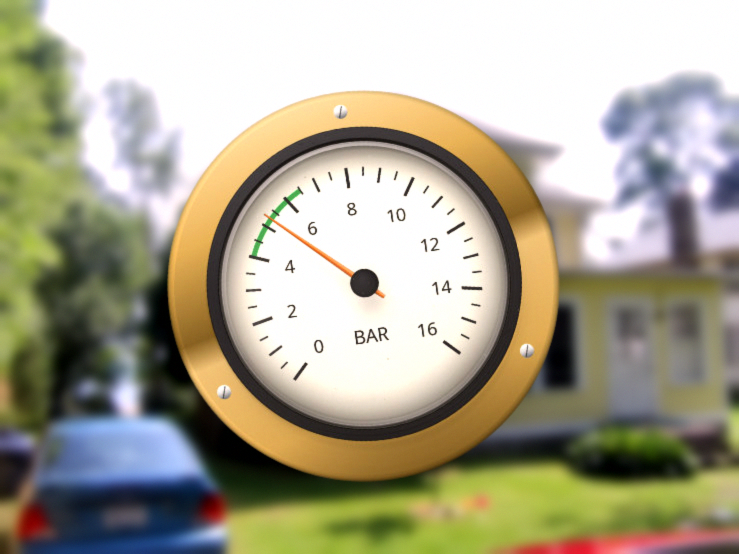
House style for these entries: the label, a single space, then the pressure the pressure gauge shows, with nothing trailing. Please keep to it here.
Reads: 5.25 bar
